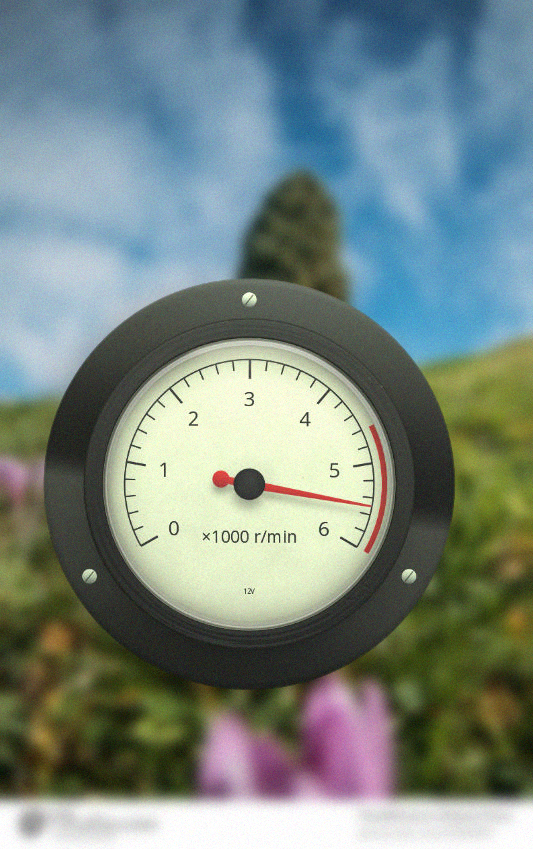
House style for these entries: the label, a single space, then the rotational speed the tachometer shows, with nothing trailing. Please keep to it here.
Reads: 5500 rpm
